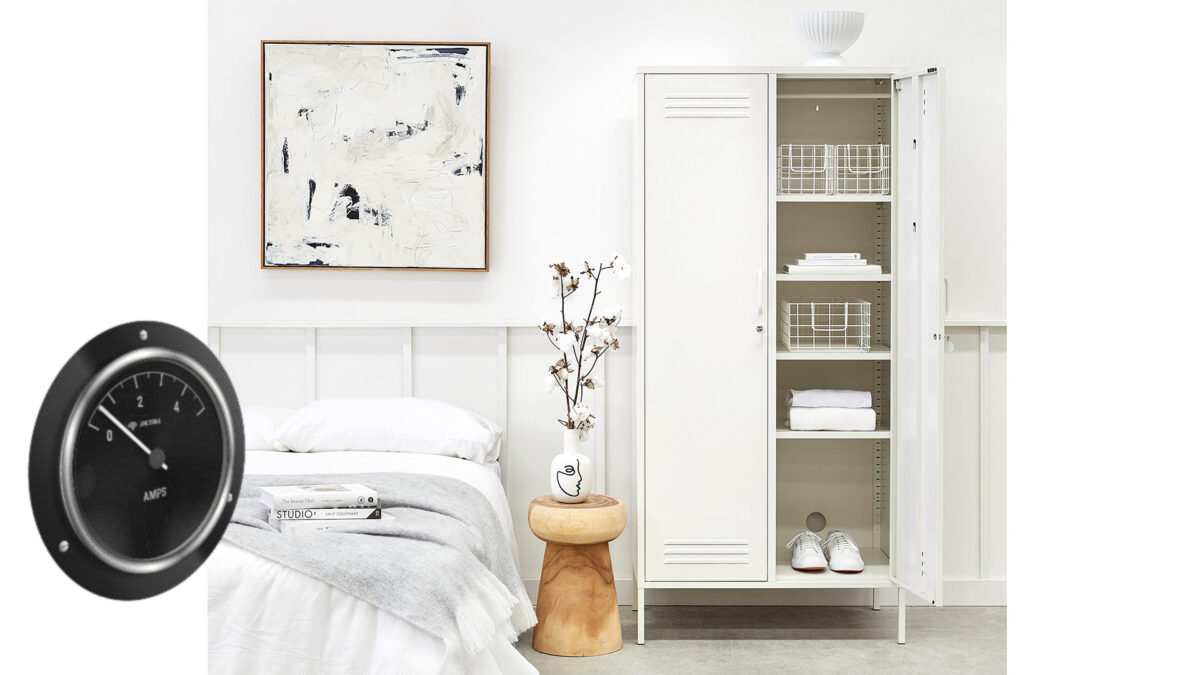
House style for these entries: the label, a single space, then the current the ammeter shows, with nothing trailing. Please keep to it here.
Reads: 0.5 A
